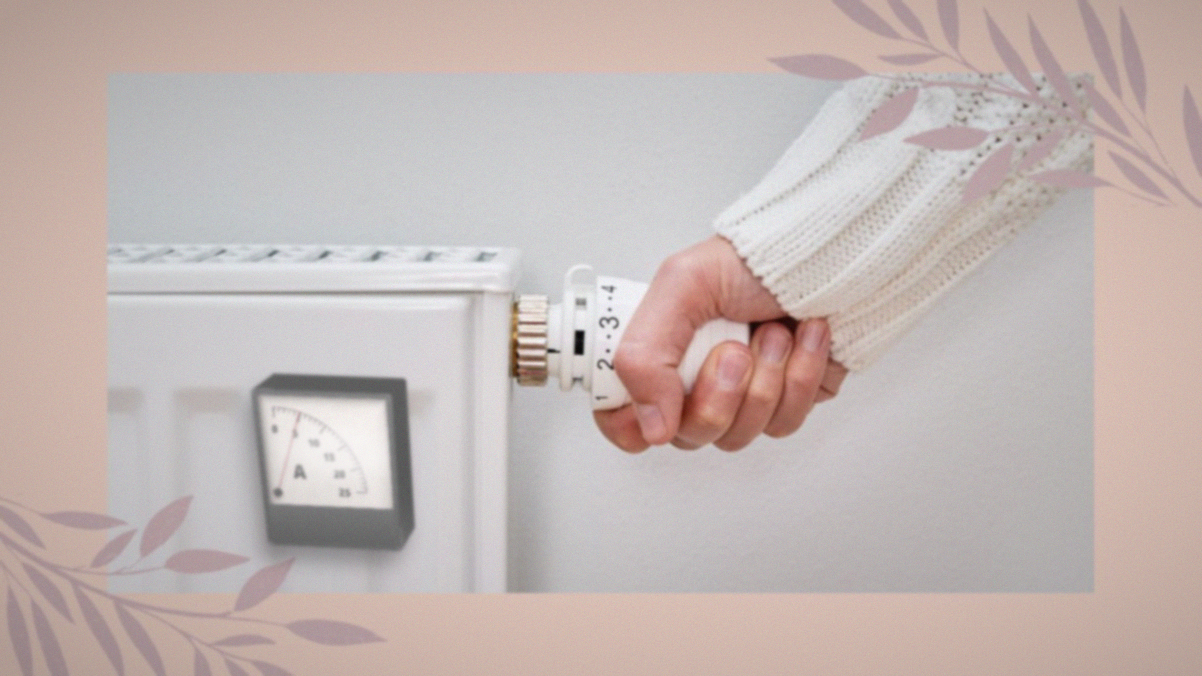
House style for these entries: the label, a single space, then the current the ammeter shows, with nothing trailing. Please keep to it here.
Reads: 5 A
